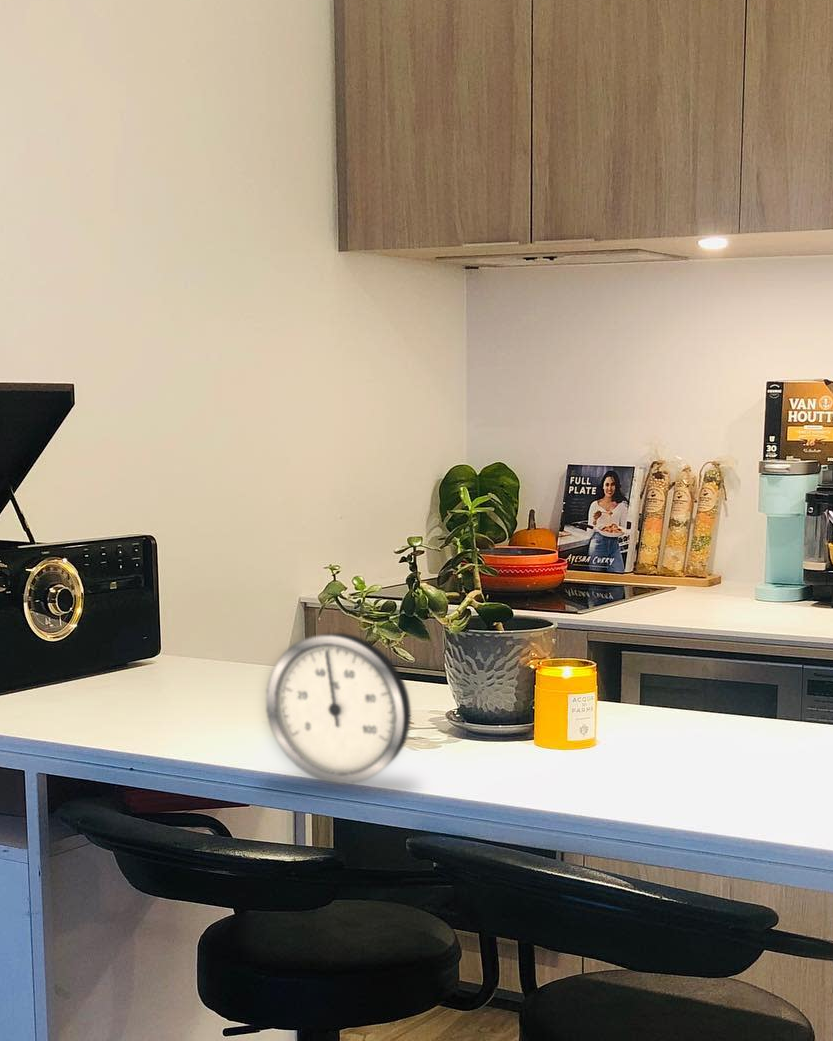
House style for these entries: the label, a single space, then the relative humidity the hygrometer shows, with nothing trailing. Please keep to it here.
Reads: 48 %
